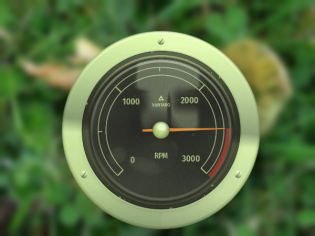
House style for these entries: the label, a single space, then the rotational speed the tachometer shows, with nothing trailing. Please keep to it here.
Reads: 2500 rpm
